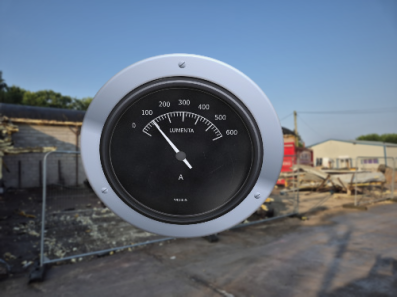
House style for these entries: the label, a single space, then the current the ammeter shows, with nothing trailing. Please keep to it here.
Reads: 100 A
